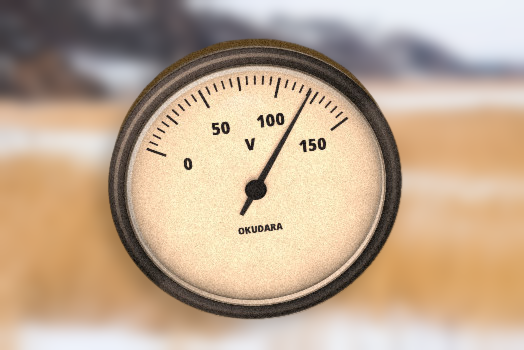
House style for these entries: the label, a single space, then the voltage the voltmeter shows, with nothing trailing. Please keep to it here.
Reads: 120 V
